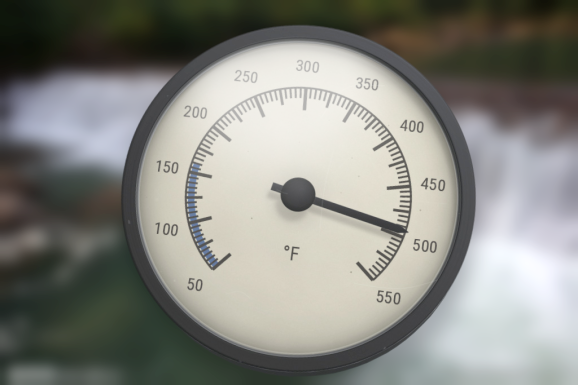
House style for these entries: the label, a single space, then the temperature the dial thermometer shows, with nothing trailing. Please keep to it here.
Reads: 495 °F
